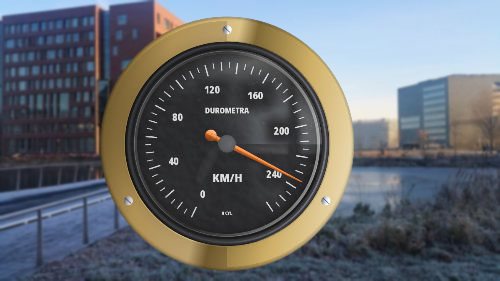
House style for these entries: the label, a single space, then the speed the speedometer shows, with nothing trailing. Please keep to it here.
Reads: 235 km/h
